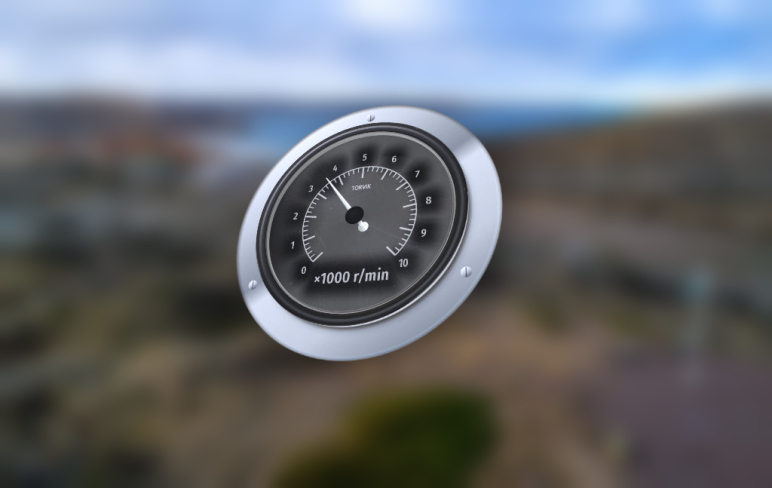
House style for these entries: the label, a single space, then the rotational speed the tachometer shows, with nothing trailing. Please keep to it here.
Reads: 3600 rpm
